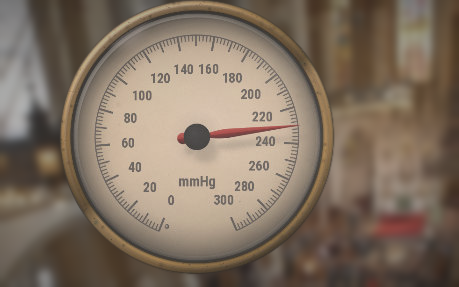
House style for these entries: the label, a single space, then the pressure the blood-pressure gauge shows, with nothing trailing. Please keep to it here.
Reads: 230 mmHg
